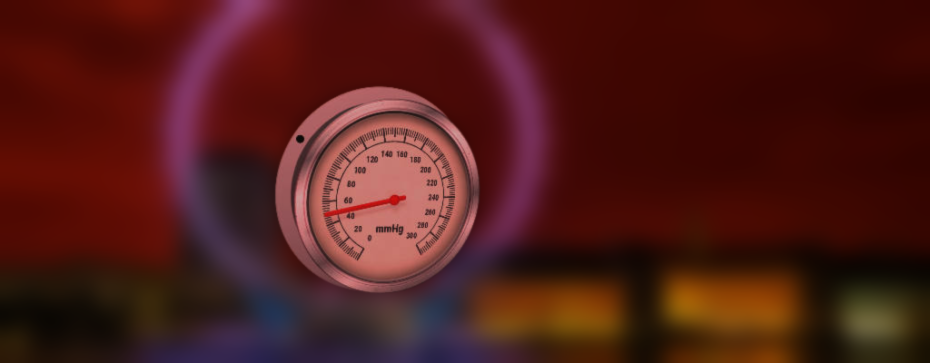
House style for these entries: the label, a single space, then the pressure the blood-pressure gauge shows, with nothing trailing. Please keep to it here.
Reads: 50 mmHg
